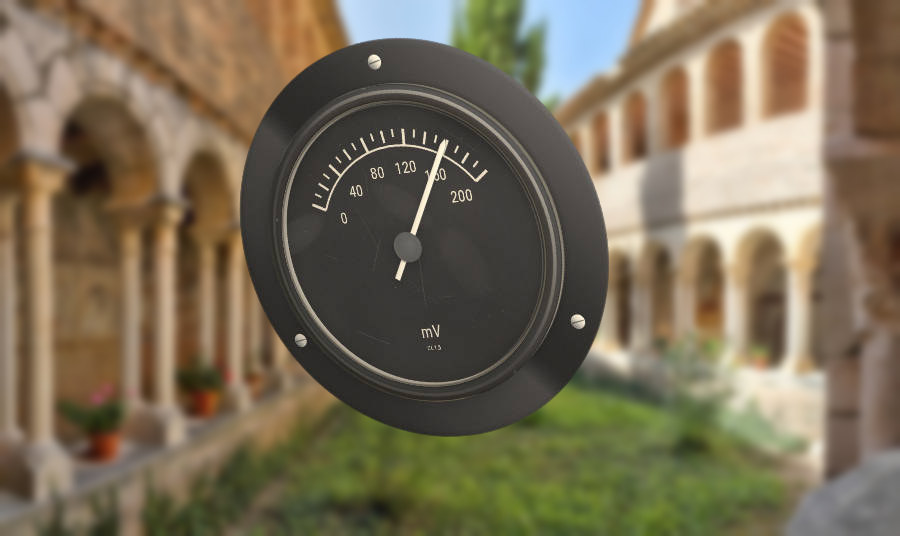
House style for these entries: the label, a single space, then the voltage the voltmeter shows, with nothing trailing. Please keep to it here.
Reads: 160 mV
